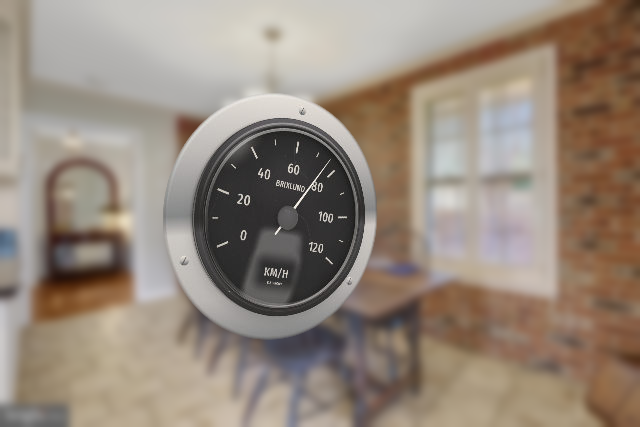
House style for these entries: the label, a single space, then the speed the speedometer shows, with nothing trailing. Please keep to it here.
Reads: 75 km/h
